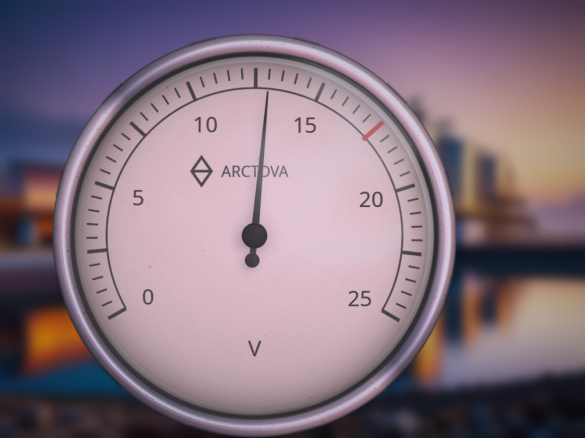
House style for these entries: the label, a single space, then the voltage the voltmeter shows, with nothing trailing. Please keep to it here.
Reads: 13 V
